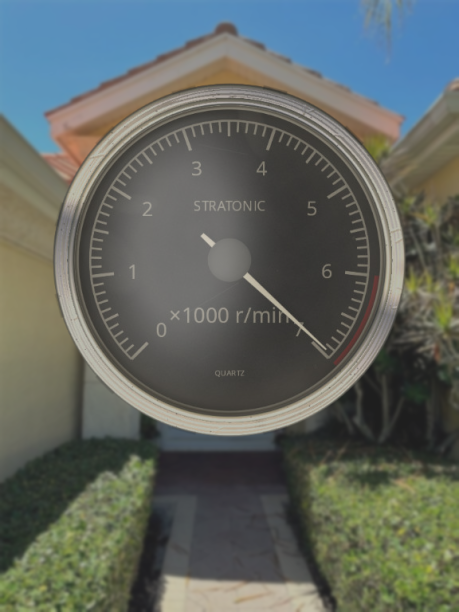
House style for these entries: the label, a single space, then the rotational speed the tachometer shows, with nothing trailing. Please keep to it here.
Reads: 6950 rpm
